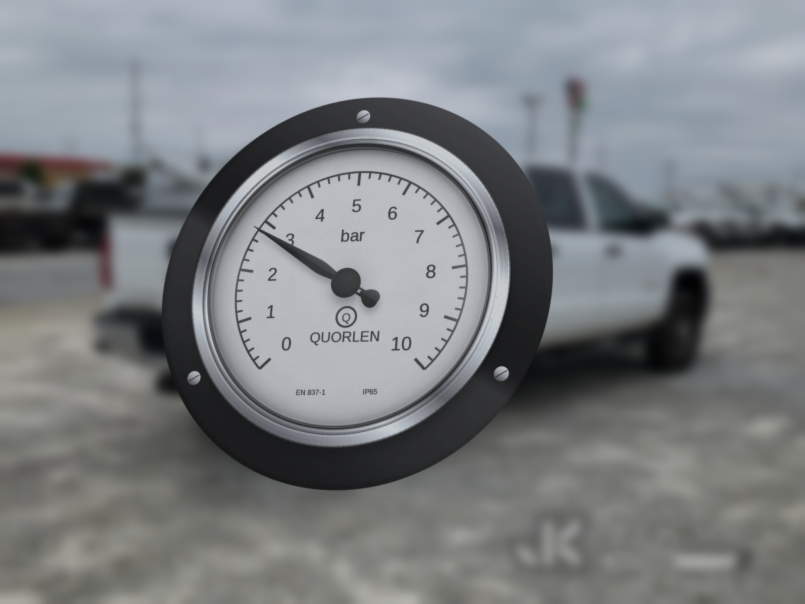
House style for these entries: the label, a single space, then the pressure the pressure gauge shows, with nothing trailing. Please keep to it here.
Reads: 2.8 bar
